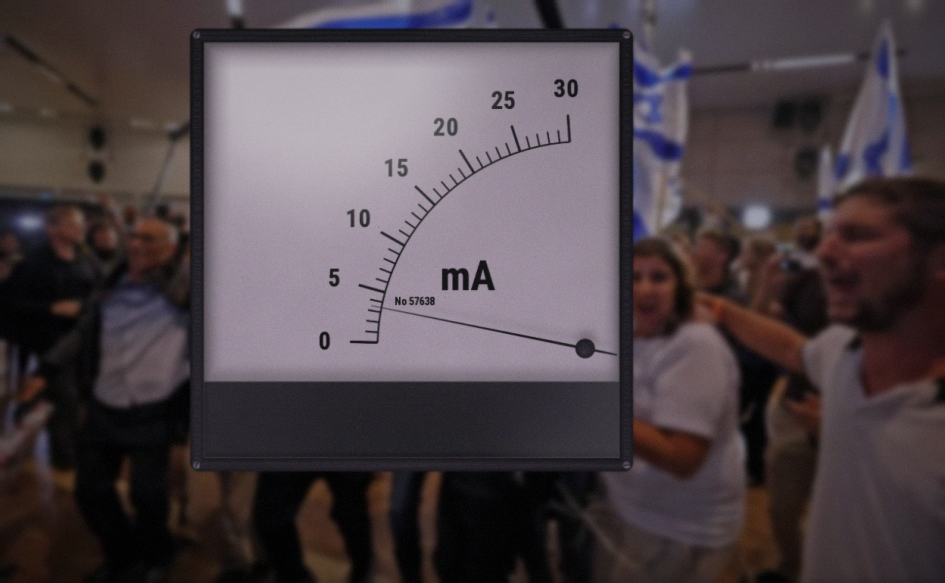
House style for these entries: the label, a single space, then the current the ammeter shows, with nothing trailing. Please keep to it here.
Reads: 3.5 mA
